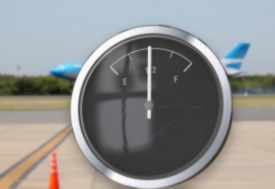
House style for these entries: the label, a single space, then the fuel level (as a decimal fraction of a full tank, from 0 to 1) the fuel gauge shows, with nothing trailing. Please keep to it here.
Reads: 0.5
